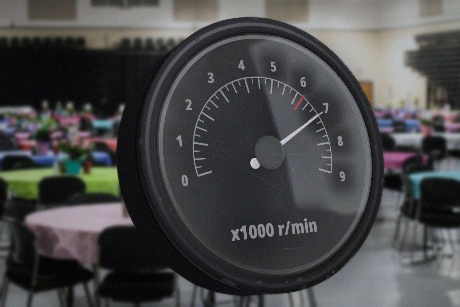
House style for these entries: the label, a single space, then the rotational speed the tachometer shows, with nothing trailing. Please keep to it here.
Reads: 7000 rpm
